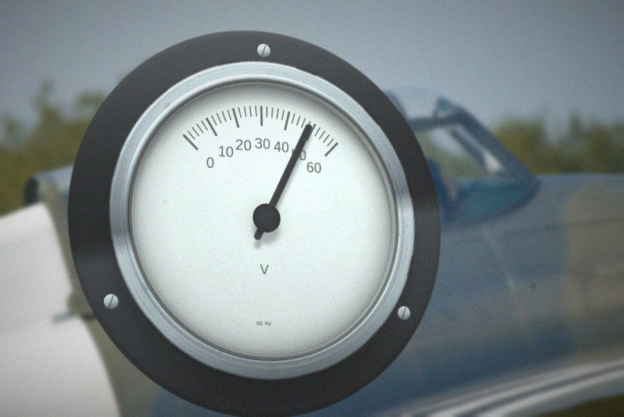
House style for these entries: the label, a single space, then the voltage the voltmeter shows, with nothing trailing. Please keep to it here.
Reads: 48 V
